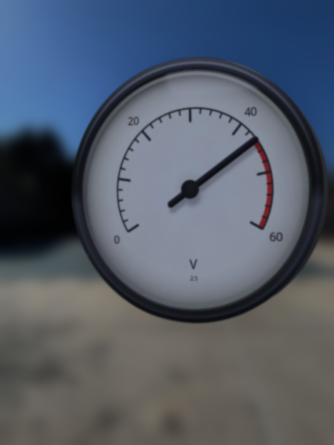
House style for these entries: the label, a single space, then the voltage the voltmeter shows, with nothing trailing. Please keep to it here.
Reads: 44 V
